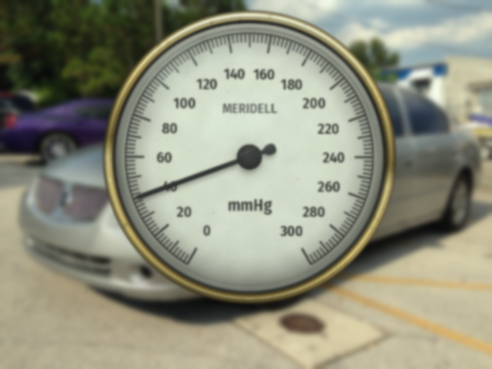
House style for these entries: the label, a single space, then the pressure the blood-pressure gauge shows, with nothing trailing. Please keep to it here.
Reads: 40 mmHg
